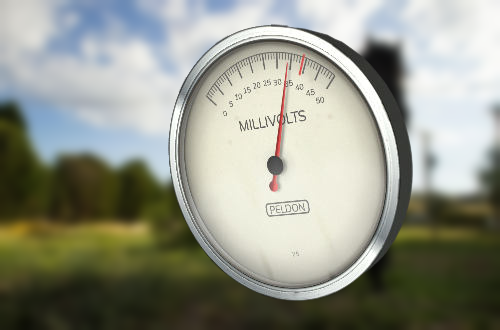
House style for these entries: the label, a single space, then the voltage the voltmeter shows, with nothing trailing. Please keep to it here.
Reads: 35 mV
